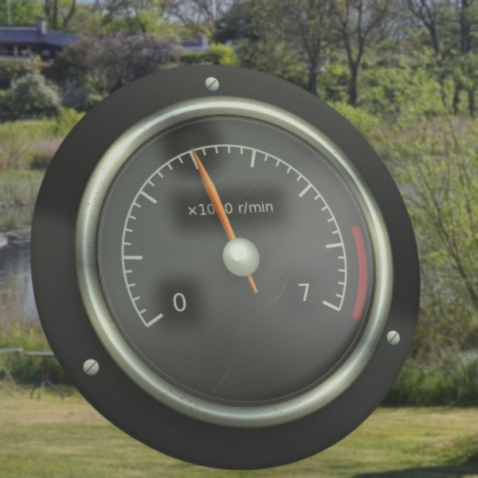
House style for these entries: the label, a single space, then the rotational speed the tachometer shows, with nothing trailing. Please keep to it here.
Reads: 3000 rpm
